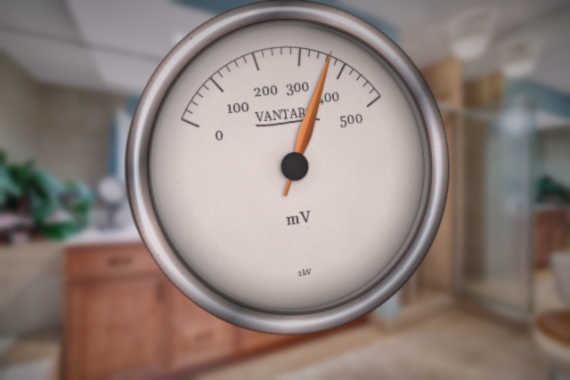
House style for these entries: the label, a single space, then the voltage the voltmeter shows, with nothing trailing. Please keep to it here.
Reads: 360 mV
